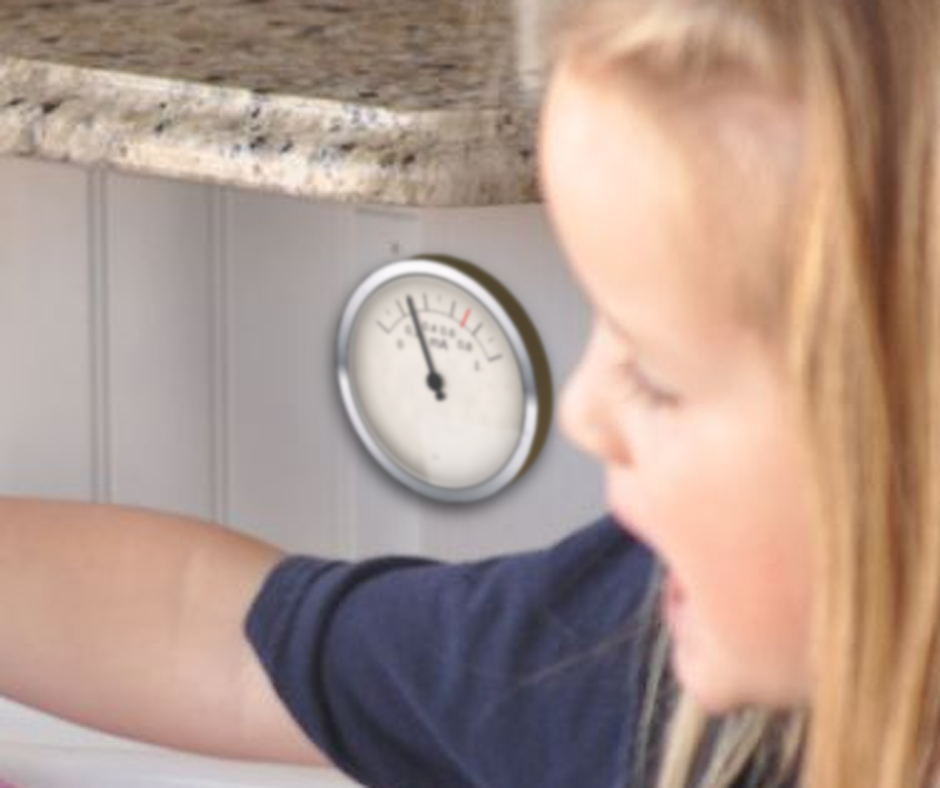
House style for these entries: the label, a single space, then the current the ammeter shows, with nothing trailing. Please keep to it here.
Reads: 0.3 mA
